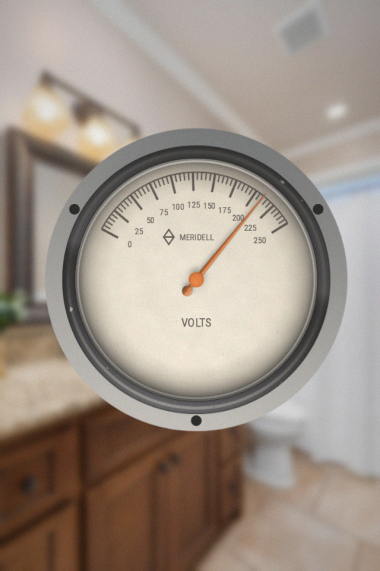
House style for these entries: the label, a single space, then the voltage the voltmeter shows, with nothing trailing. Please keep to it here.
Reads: 210 V
